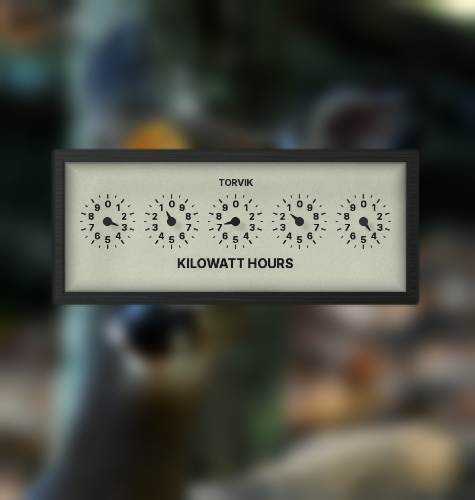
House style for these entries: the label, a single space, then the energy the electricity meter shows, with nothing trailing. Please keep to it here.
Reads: 30714 kWh
